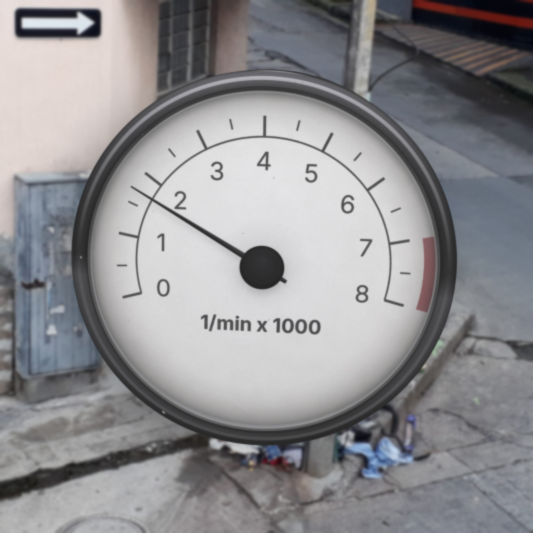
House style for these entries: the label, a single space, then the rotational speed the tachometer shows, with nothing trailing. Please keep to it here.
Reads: 1750 rpm
